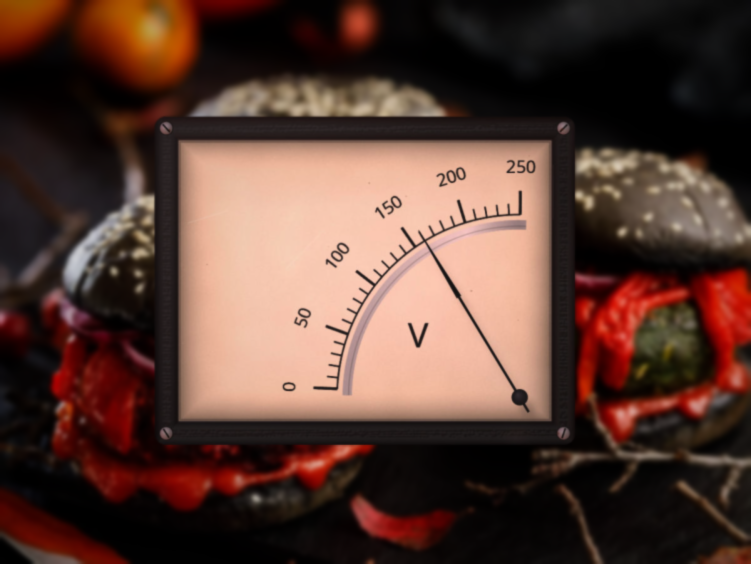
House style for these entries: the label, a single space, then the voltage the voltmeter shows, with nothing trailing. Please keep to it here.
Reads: 160 V
